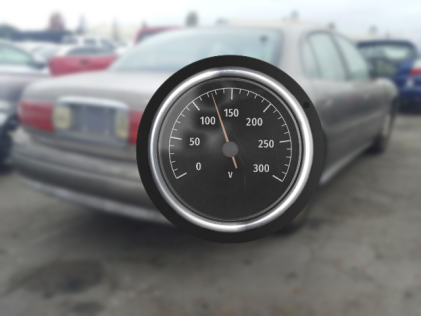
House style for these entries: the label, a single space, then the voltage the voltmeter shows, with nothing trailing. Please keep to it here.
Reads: 125 V
